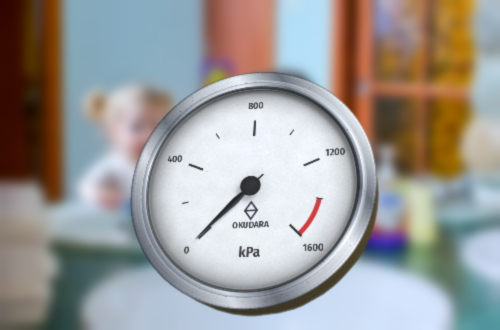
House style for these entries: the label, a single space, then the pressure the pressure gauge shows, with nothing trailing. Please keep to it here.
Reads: 0 kPa
